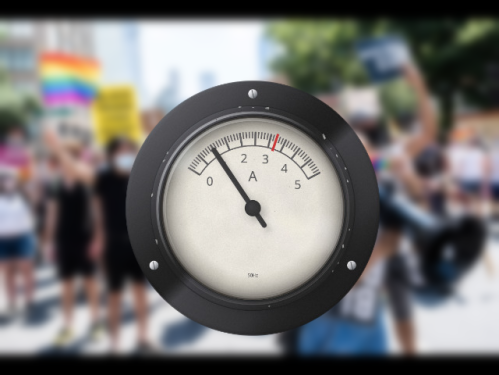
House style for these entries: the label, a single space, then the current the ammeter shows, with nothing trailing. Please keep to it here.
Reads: 1 A
